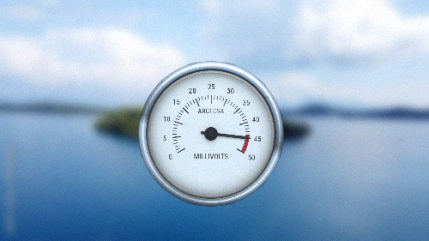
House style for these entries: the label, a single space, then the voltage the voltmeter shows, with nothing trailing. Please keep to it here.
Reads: 45 mV
